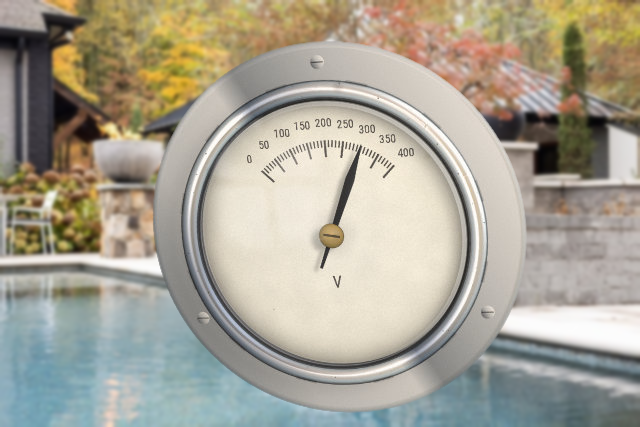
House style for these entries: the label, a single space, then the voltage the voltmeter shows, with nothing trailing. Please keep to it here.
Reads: 300 V
